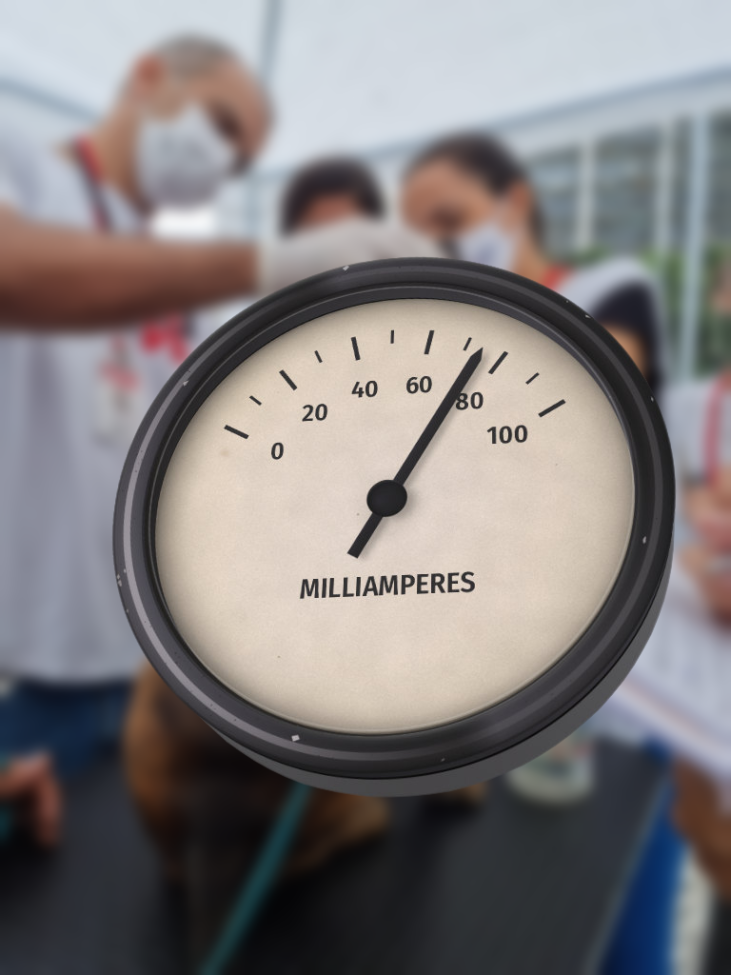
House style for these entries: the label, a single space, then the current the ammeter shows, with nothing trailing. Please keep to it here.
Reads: 75 mA
